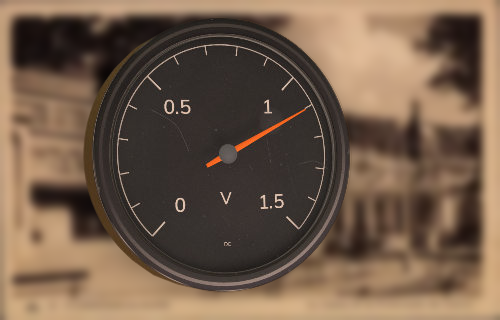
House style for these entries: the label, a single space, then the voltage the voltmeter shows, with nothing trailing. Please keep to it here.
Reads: 1.1 V
